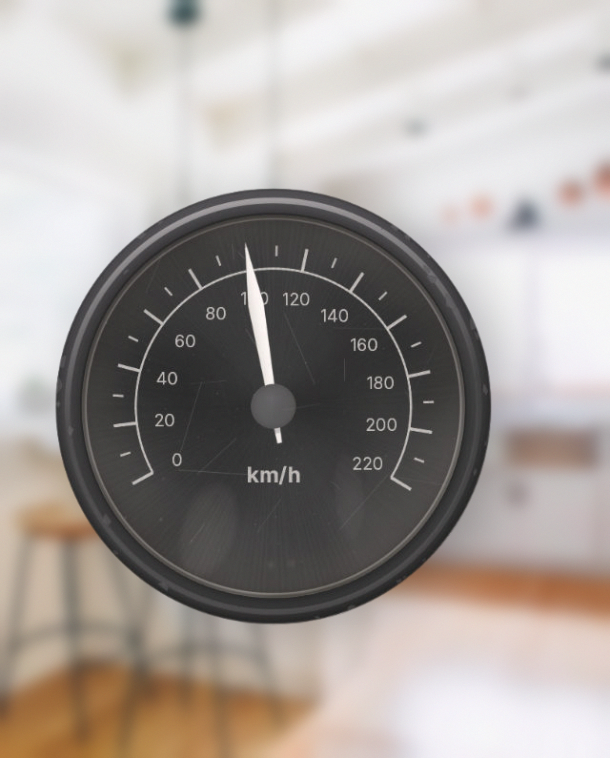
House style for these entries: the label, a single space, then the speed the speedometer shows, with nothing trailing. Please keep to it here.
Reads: 100 km/h
